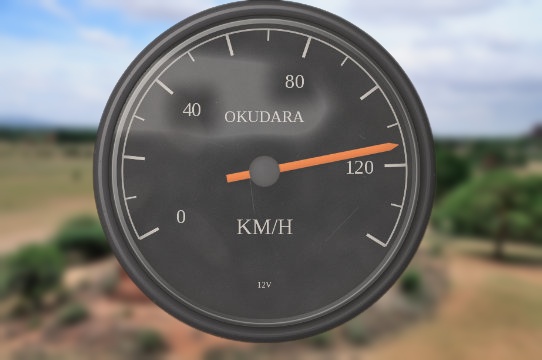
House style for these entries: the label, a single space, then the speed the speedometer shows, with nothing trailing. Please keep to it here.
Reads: 115 km/h
